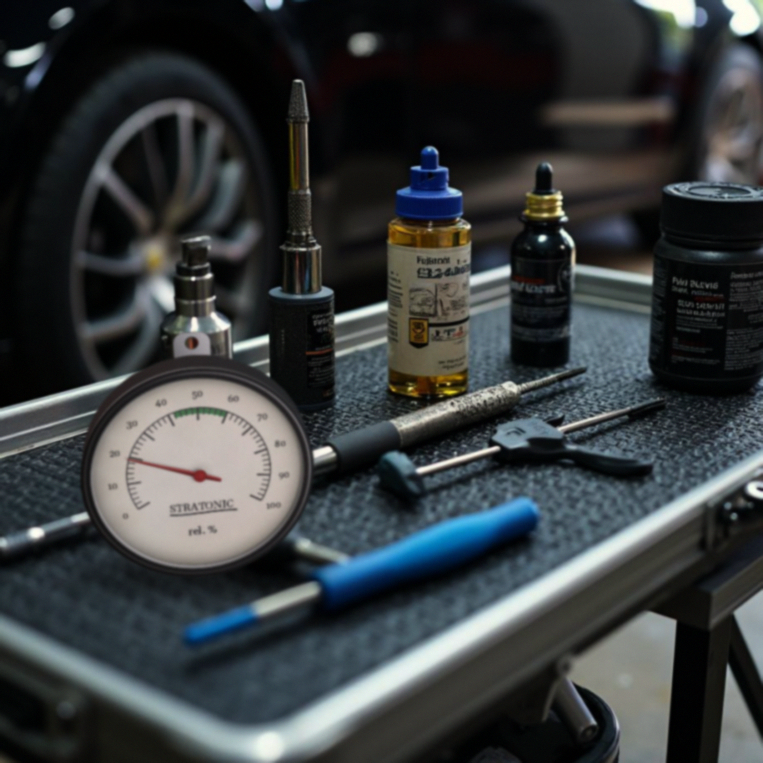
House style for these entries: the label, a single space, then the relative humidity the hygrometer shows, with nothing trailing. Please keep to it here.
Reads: 20 %
